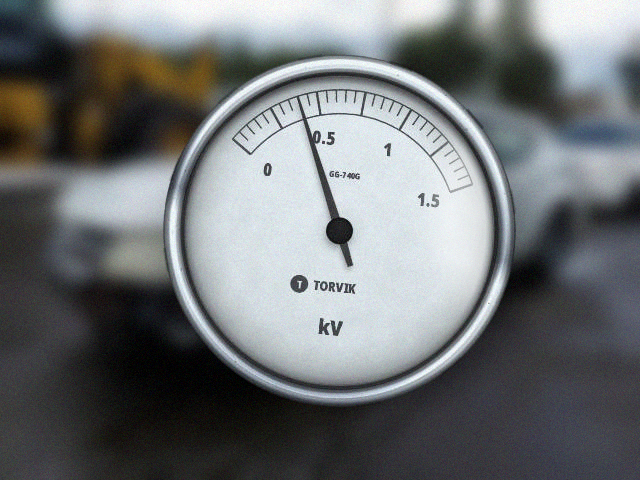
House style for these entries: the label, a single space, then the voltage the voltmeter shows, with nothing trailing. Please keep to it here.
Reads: 0.4 kV
